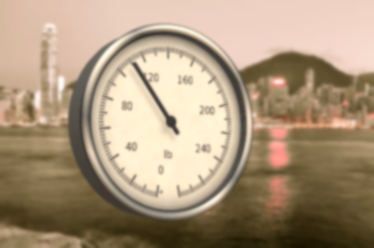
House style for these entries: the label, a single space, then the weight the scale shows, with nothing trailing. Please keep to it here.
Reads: 110 lb
